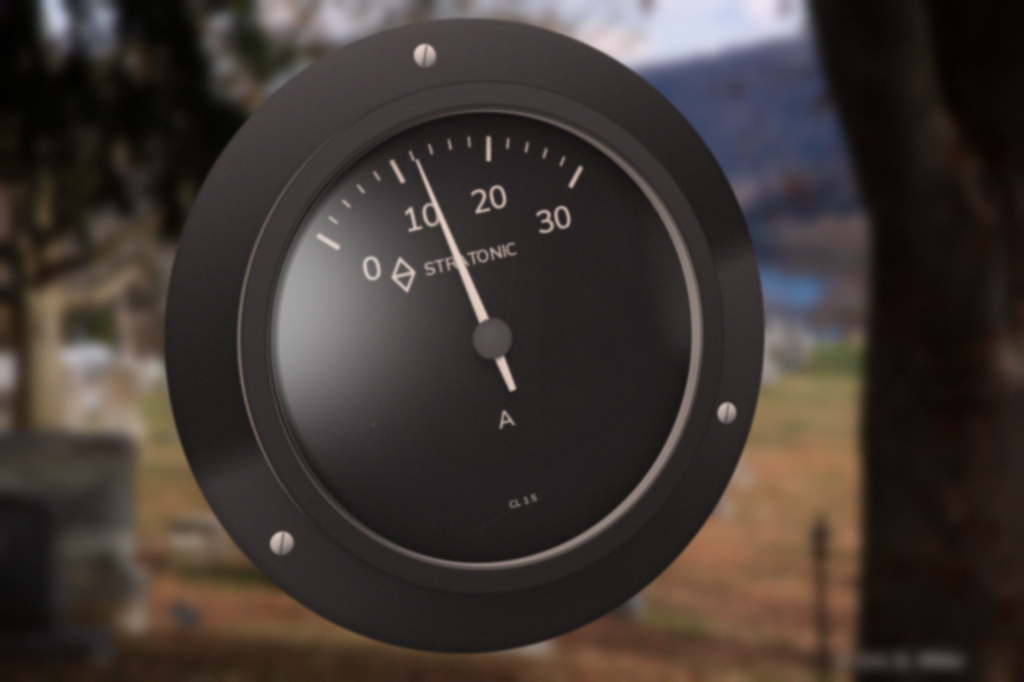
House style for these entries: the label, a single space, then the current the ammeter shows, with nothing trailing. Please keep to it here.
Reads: 12 A
